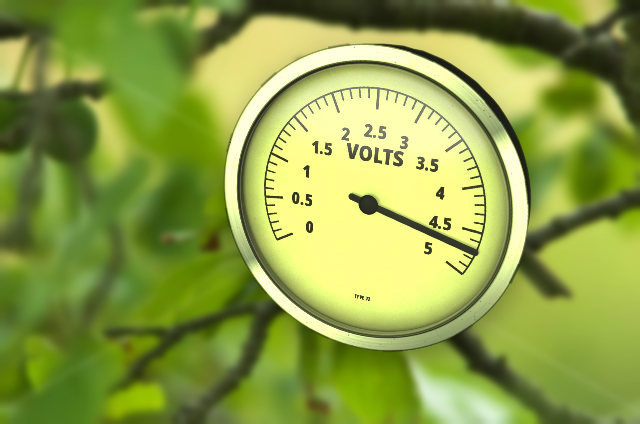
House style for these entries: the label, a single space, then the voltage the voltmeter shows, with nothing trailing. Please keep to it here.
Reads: 4.7 V
